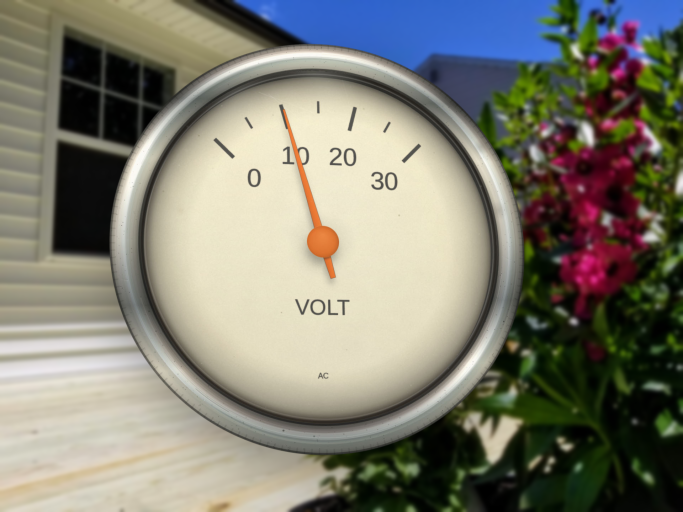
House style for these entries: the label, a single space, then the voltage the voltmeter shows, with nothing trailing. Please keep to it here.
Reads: 10 V
